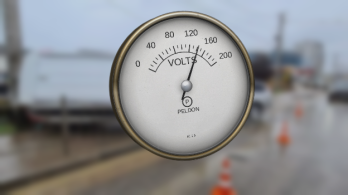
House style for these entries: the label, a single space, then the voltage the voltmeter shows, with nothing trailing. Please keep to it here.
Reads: 140 V
